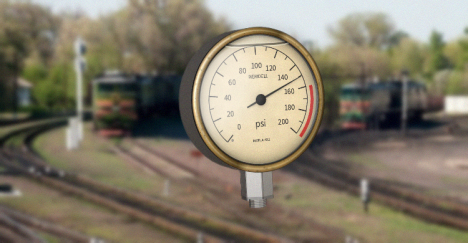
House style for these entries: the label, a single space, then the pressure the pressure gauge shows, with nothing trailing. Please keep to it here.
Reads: 150 psi
